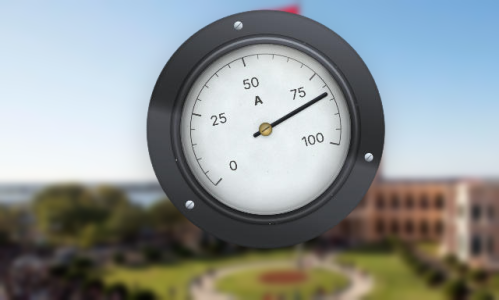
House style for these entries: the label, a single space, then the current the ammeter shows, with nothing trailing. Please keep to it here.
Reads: 82.5 A
